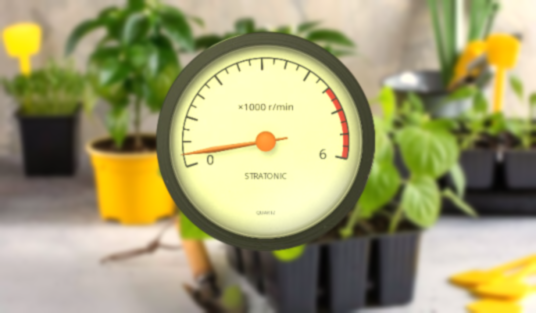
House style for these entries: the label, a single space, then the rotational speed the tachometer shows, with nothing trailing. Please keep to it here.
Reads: 250 rpm
